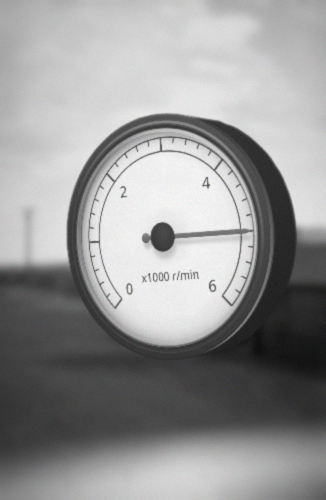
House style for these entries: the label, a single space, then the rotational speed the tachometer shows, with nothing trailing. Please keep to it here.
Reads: 5000 rpm
